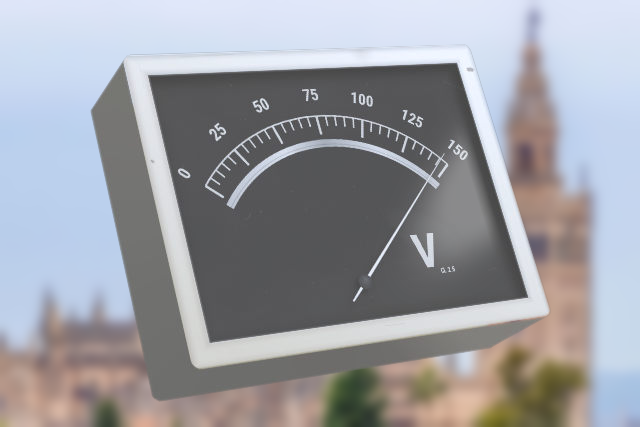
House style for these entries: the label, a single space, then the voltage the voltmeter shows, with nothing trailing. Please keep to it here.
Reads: 145 V
